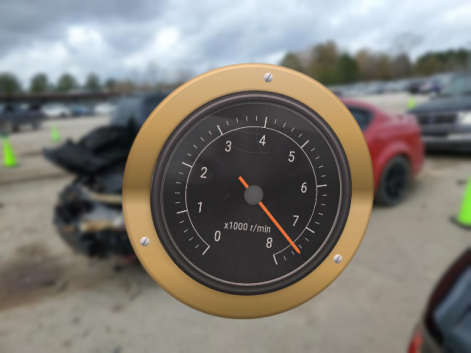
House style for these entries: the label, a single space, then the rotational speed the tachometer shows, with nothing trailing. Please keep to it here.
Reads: 7500 rpm
